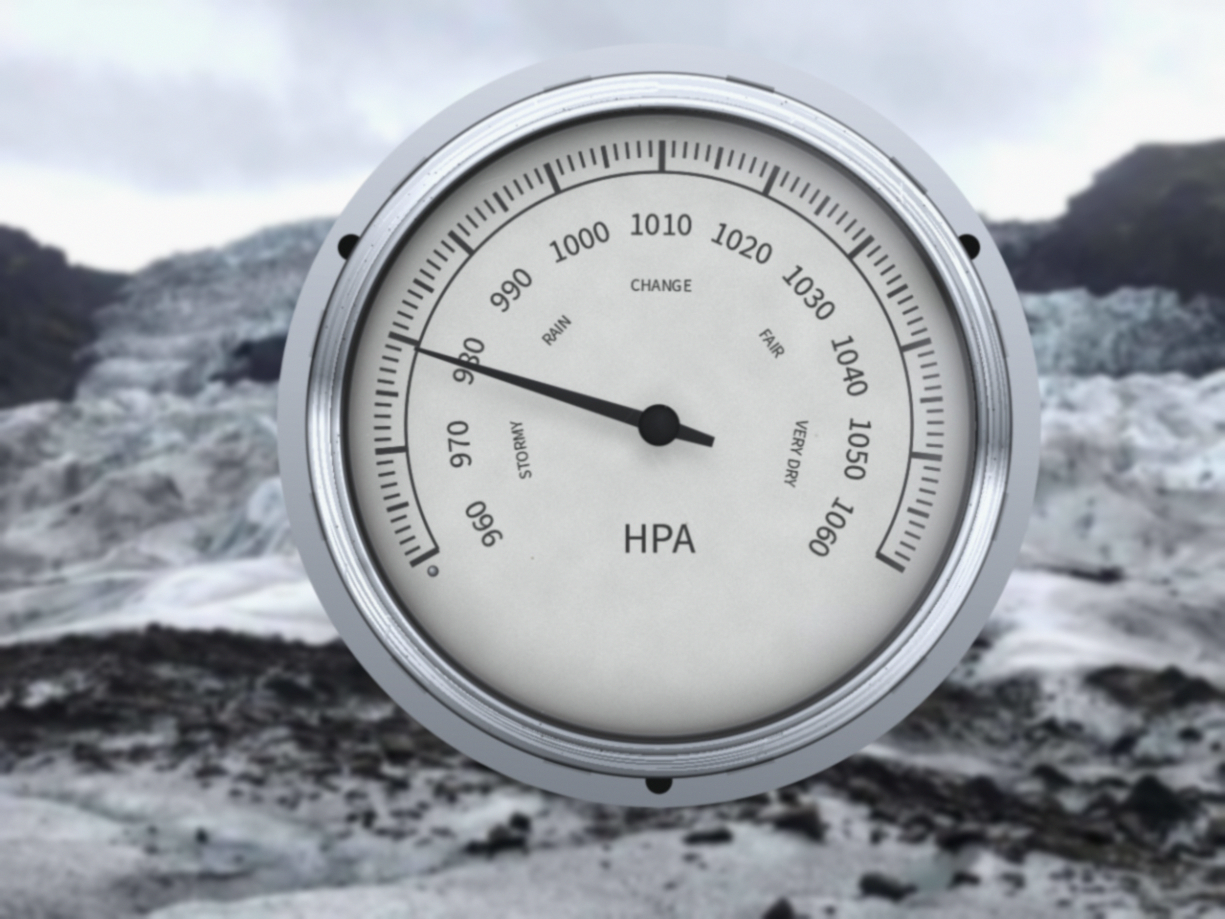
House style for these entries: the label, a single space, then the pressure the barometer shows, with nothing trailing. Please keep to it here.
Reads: 979.5 hPa
